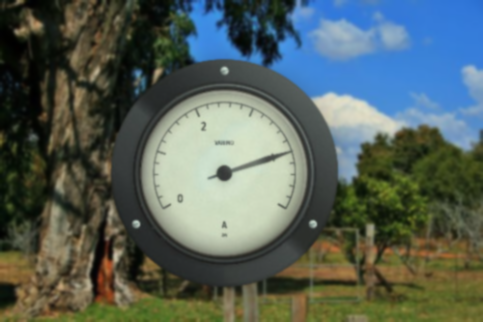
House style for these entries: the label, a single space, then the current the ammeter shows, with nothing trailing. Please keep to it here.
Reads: 4 A
